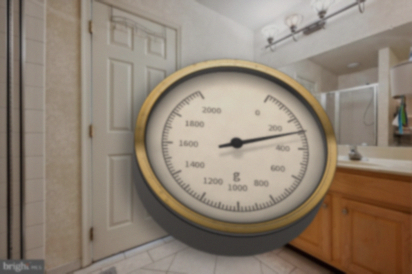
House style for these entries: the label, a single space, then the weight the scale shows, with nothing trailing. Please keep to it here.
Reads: 300 g
